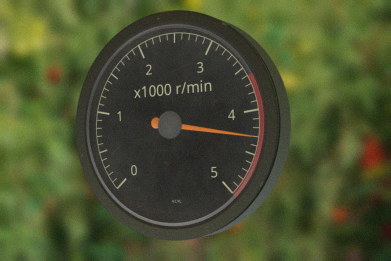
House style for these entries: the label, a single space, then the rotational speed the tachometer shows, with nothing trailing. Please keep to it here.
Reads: 4300 rpm
